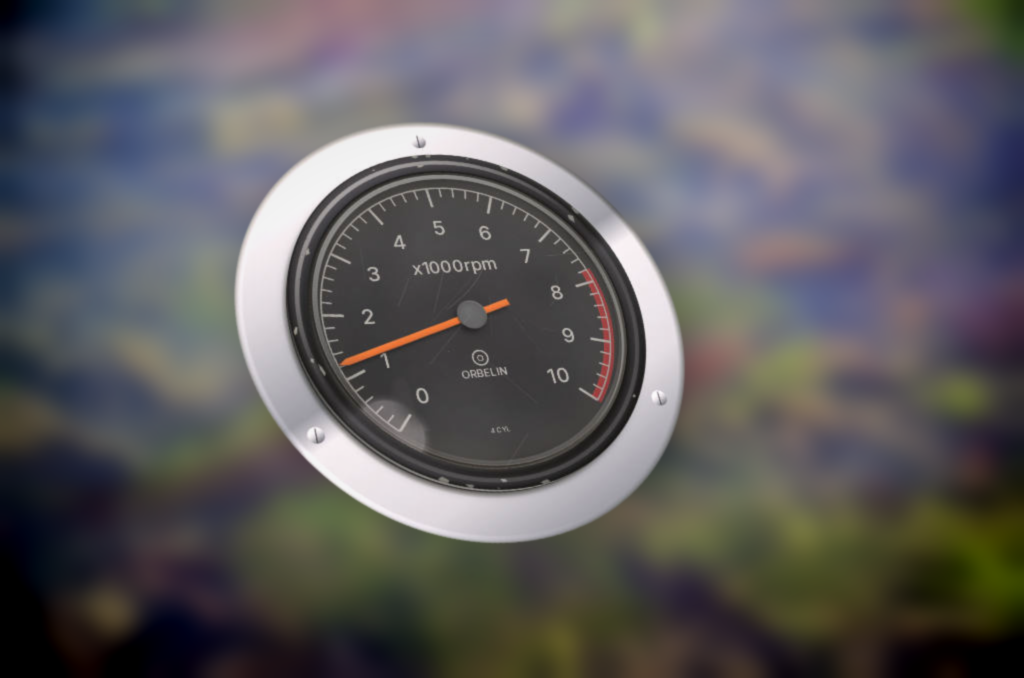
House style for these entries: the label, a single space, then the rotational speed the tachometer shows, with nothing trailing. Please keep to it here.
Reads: 1200 rpm
